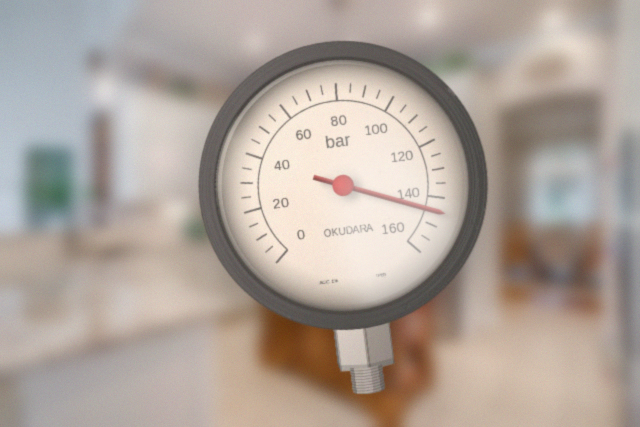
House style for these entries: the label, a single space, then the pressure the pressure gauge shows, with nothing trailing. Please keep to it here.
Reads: 145 bar
